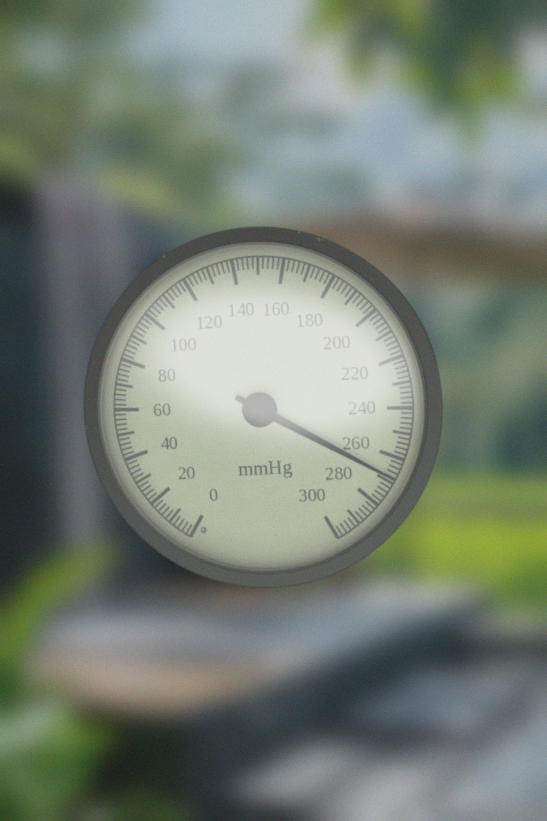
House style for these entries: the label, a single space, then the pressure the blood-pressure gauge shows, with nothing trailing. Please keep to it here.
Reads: 268 mmHg
